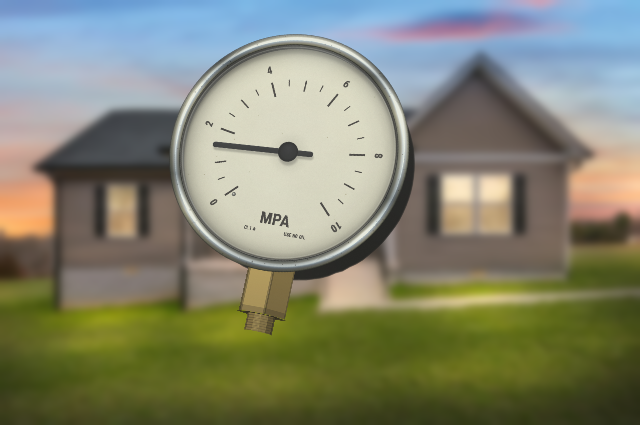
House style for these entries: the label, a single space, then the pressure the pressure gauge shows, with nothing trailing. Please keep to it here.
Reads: 1.5 MPa
